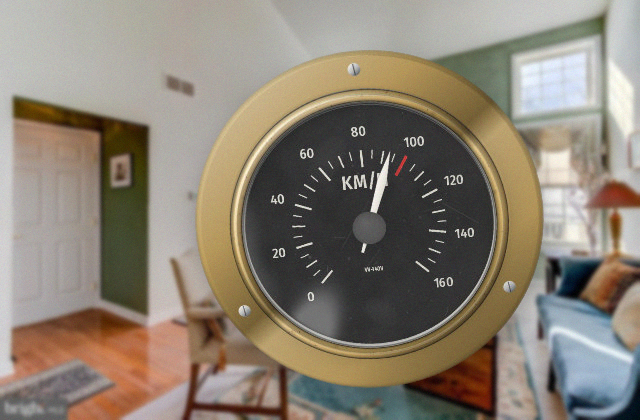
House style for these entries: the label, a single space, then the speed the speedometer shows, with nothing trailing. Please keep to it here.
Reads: 92.5 km/h
